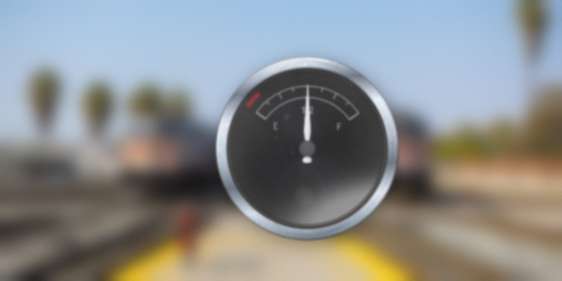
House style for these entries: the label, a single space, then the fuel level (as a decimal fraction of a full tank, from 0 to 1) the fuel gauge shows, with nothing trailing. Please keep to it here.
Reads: 0.5
